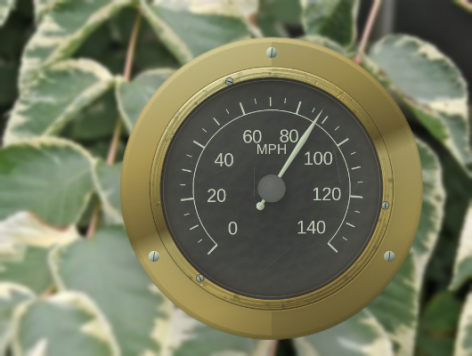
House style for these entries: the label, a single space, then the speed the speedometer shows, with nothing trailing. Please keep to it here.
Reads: 87.5 mph
